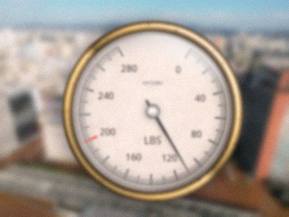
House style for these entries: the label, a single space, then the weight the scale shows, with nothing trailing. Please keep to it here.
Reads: 110 lb
